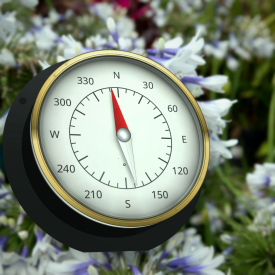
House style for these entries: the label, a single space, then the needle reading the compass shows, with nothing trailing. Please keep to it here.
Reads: 350 °
